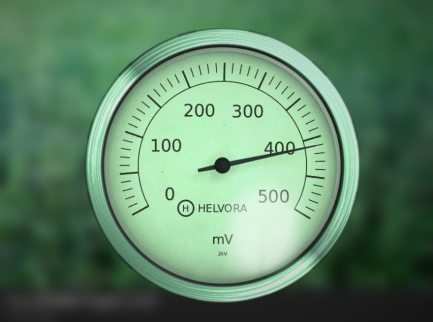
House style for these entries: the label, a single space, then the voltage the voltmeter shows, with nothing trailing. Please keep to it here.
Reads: 410 mV
